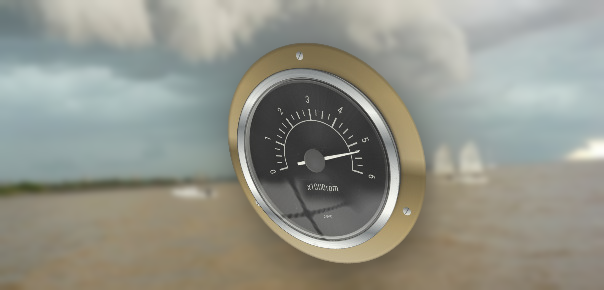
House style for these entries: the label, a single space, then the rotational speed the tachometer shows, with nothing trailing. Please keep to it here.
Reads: 5250 rpm
